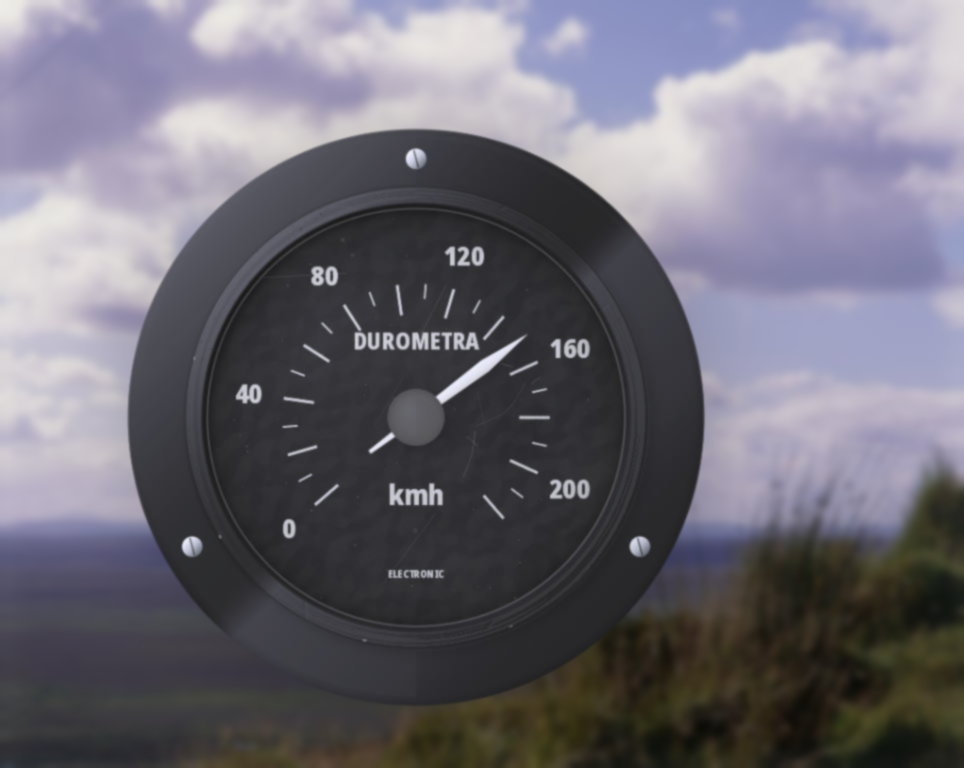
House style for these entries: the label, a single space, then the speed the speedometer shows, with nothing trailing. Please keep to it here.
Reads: 150 km/h
